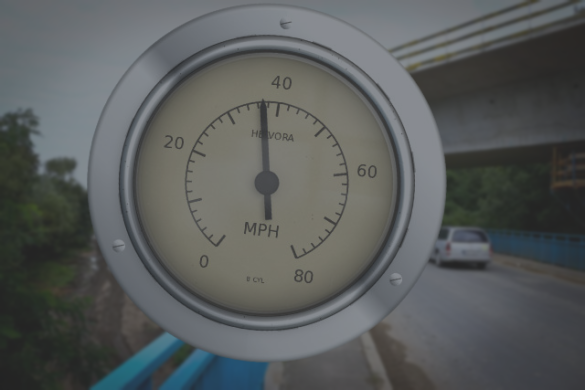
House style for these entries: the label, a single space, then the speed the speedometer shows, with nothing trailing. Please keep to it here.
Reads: 37 mph
